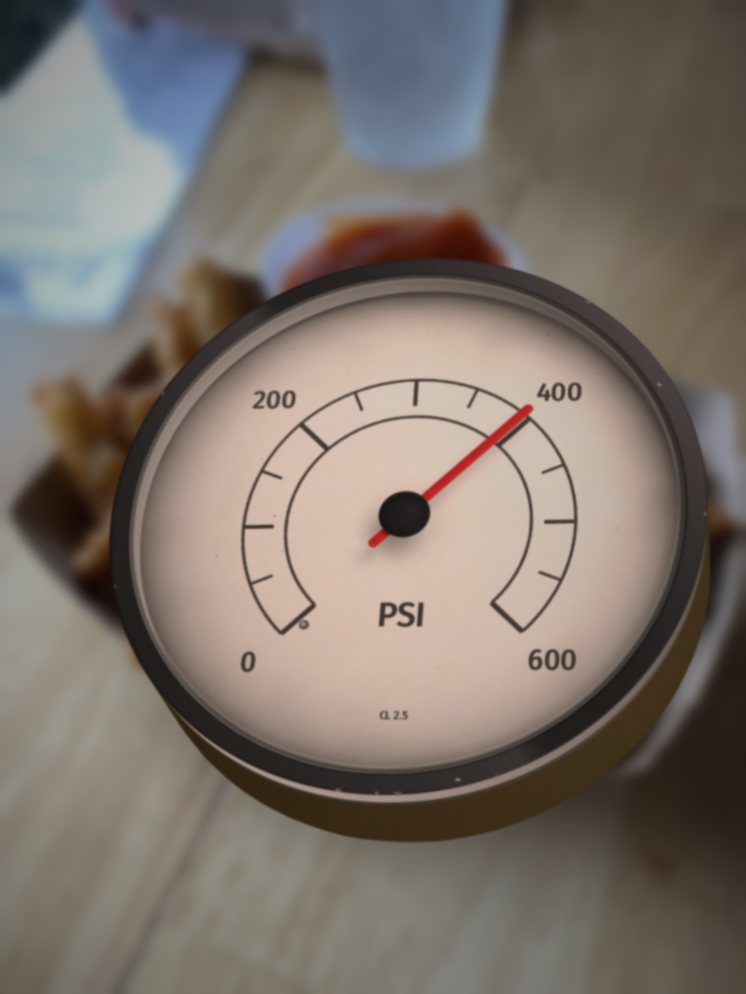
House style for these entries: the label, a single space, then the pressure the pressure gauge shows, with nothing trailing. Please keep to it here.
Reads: 400 psi
